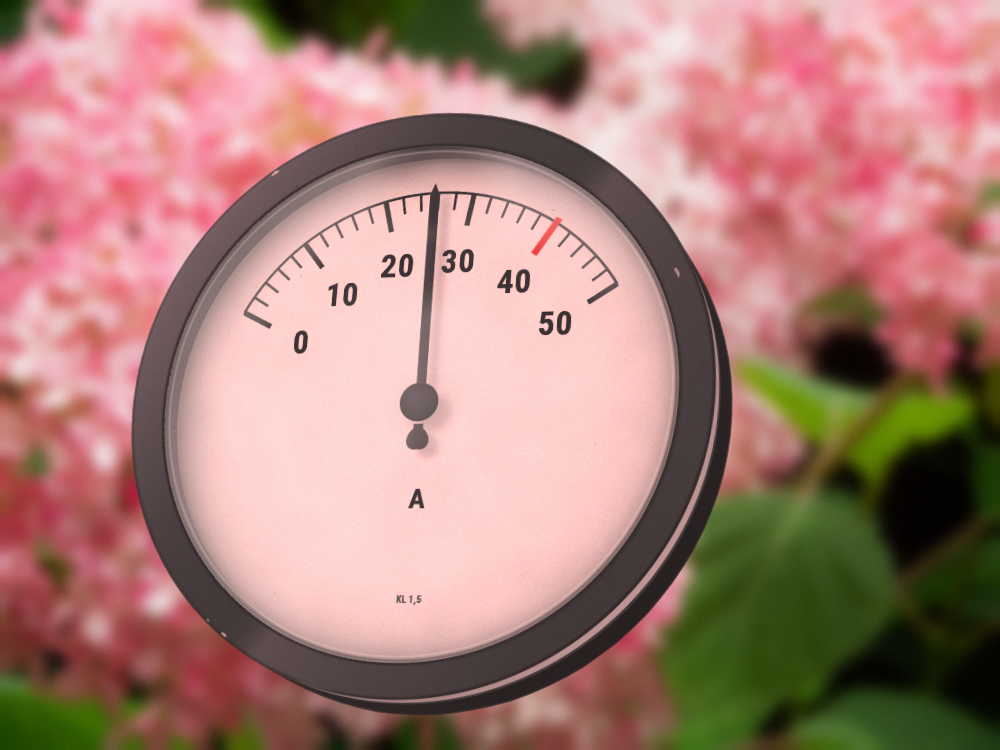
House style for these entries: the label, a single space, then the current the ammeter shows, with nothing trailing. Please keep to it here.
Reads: 26 A
